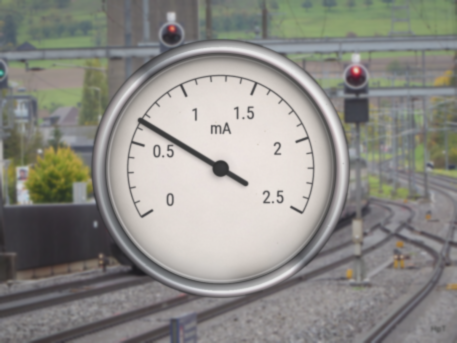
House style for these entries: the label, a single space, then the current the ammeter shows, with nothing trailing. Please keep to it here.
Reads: 0.65 mA
